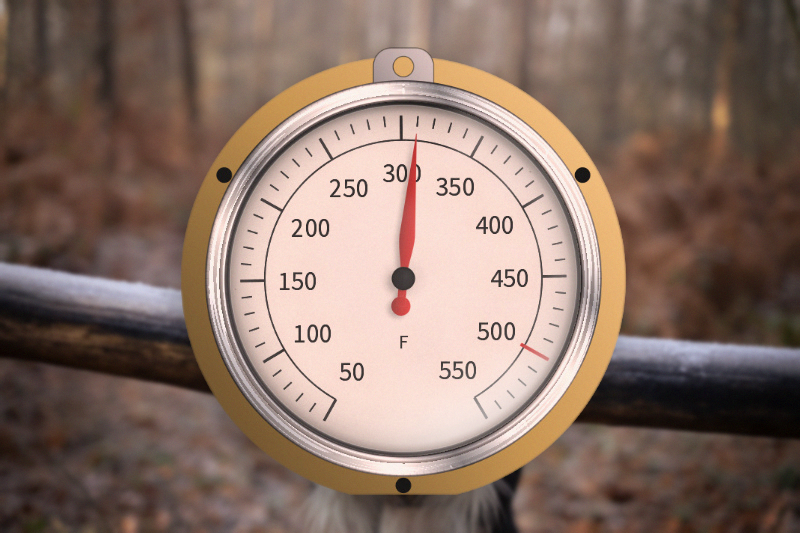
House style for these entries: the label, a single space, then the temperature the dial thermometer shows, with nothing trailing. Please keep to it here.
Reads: 310 °F
